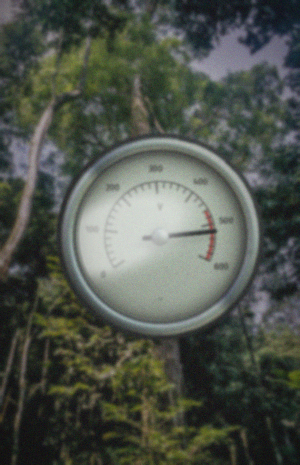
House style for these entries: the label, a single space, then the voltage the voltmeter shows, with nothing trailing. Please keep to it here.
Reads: 520 V
